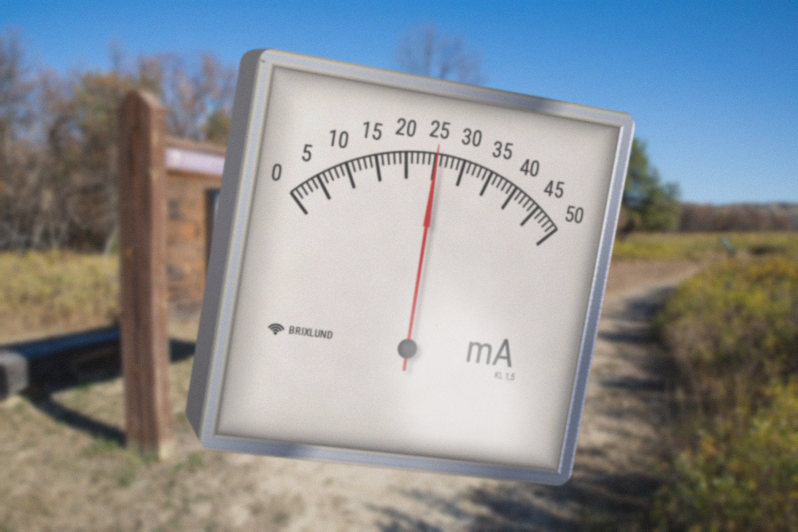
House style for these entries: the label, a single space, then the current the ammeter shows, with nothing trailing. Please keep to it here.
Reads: 25 mA
